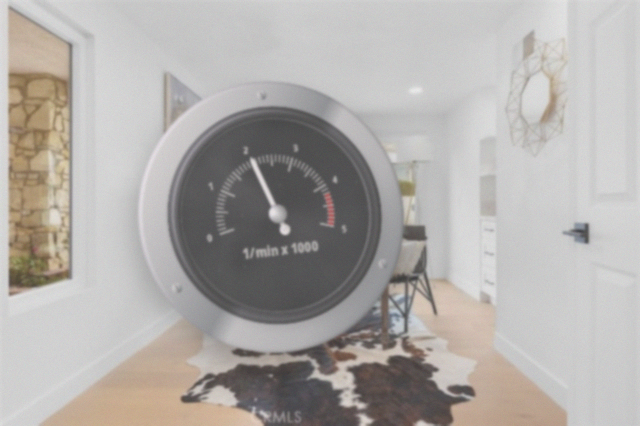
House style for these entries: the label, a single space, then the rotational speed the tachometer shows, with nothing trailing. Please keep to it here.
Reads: 2000 rpm
